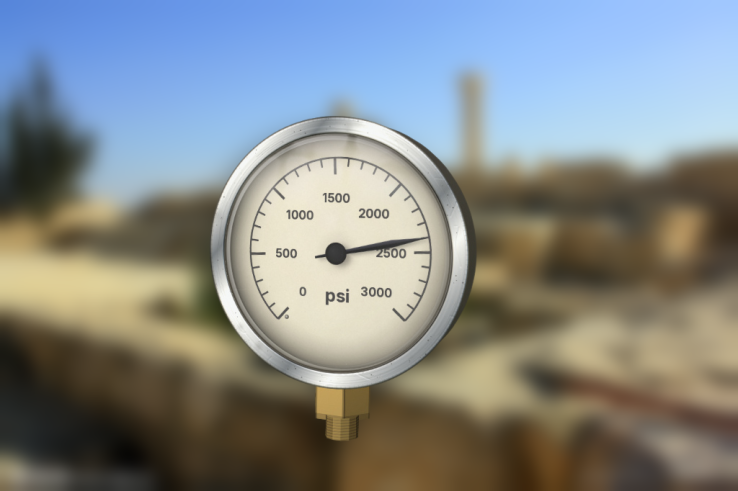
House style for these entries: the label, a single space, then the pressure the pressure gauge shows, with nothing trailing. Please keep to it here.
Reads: 2400 psi
